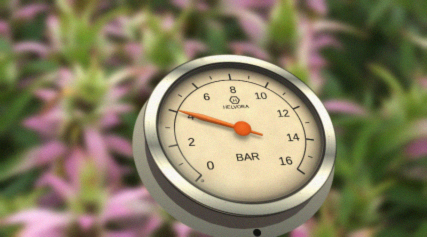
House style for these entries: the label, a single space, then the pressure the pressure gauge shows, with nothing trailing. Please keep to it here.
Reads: 4 bar
